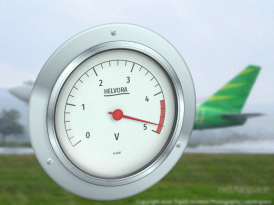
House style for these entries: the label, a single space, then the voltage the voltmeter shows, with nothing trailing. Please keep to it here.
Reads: 4.8 V
